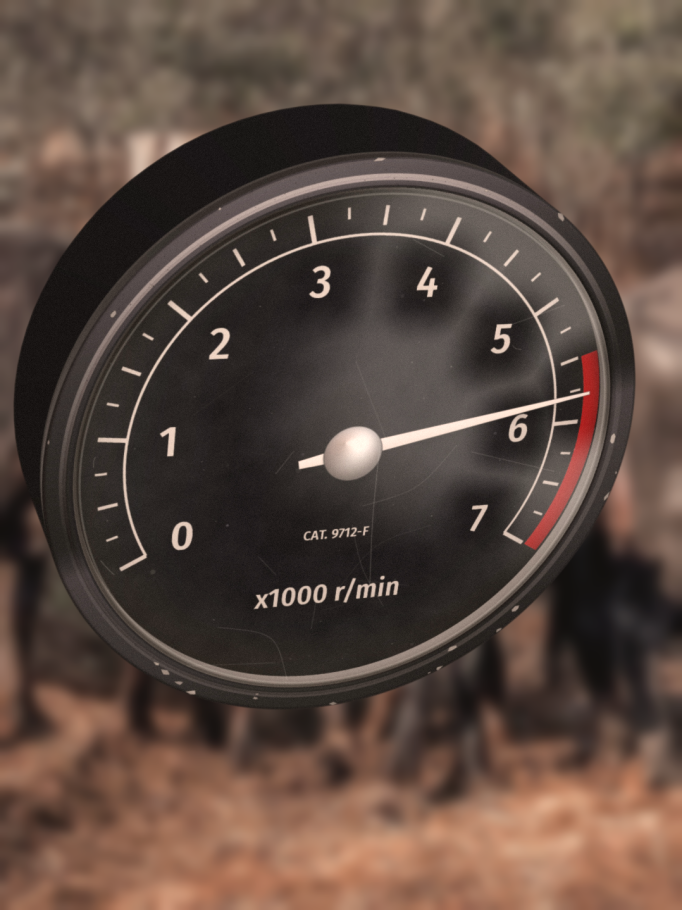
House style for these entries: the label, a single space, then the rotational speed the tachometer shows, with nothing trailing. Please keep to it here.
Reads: 5750 rpm
